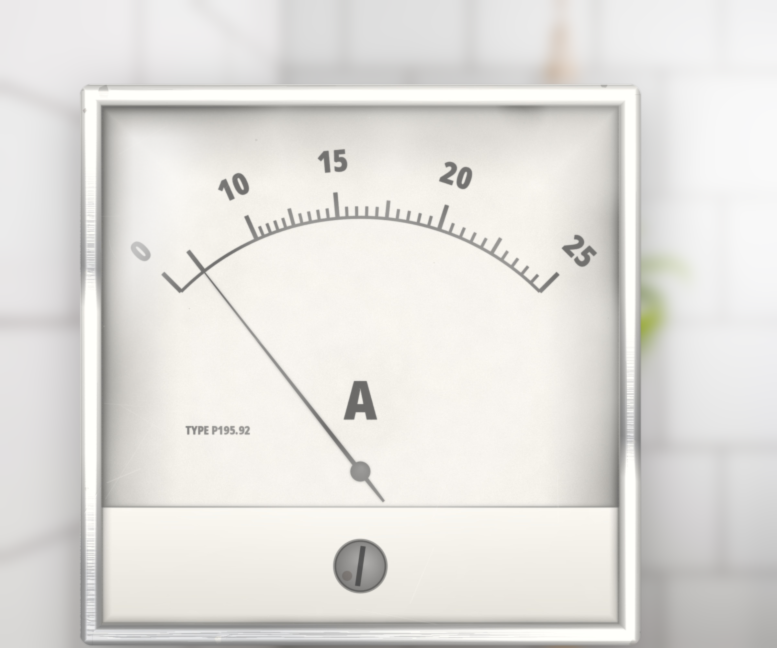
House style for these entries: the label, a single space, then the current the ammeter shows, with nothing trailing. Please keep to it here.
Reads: 5 A
